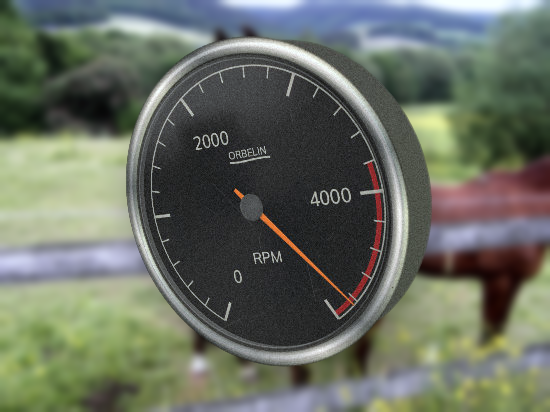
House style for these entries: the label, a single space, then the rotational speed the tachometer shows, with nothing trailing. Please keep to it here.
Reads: 4800 rpm
